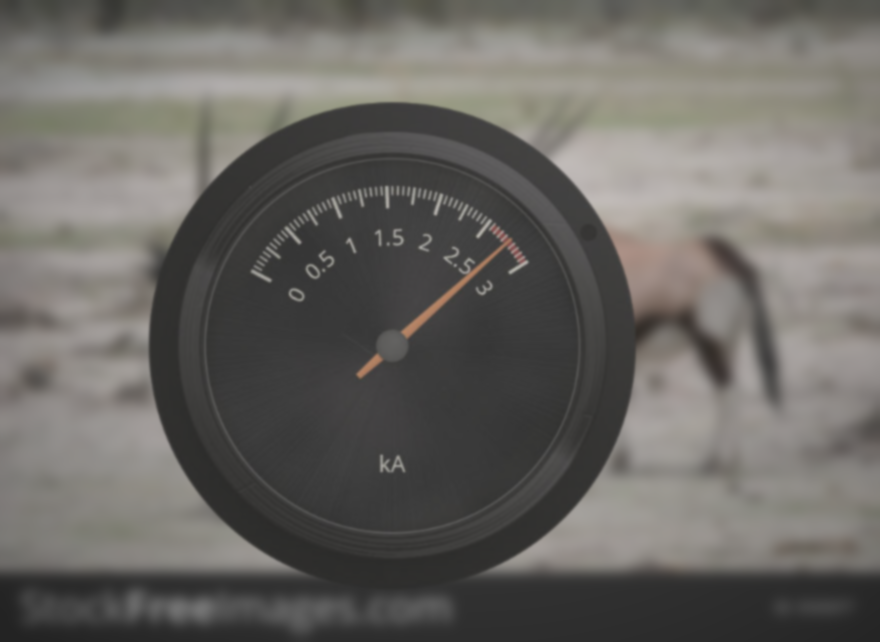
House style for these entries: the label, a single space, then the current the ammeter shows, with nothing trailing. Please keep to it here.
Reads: 2.75 kA
